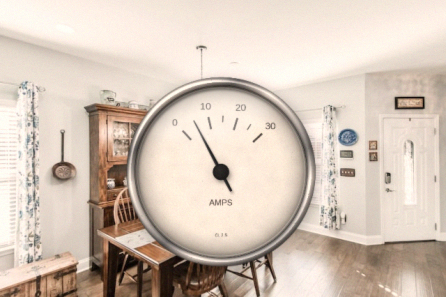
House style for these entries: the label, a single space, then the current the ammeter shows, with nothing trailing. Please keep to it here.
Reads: 5 A
